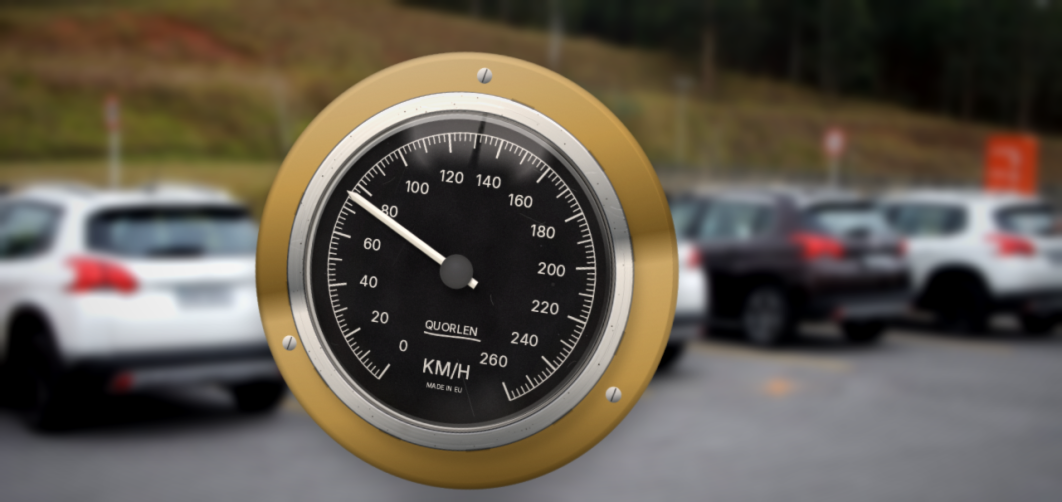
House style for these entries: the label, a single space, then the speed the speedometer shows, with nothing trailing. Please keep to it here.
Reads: 76 km/h
